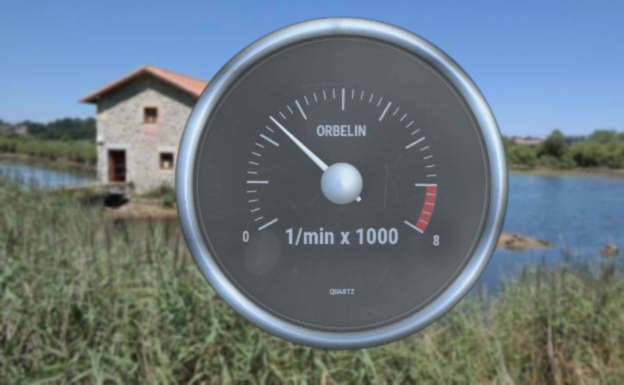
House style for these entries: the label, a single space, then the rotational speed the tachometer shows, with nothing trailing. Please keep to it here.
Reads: 2400 rpm
